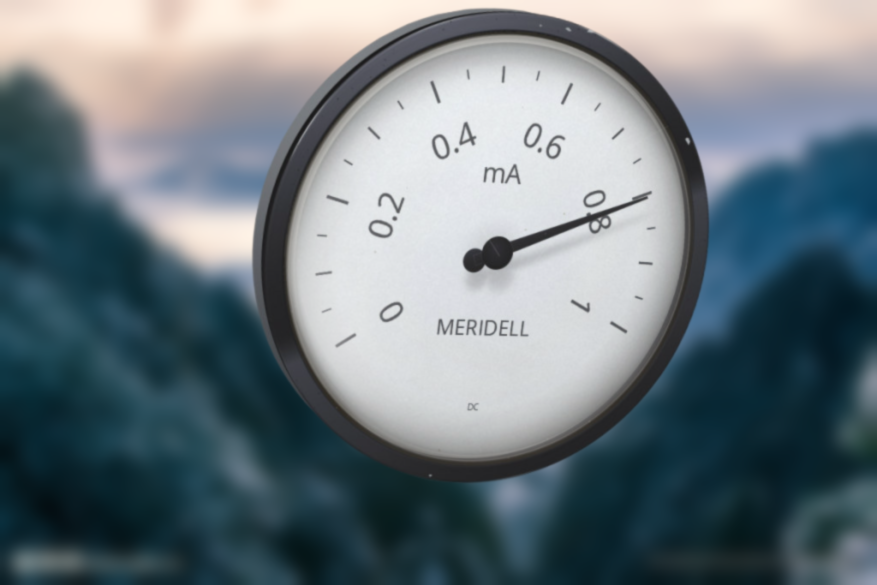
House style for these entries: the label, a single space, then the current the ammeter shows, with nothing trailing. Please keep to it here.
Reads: 0.8 mA
